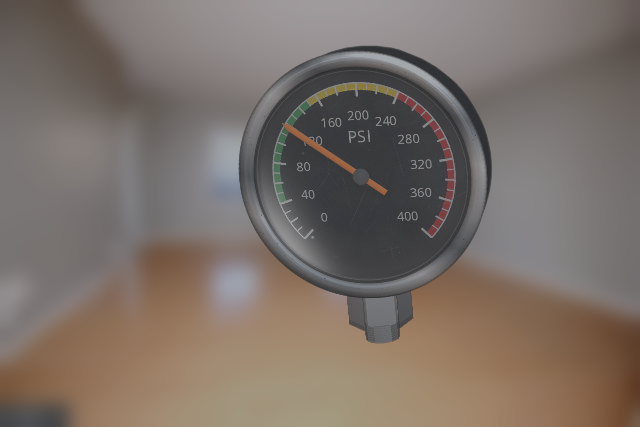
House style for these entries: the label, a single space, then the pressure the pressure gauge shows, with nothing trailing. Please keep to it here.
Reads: 120 psi
